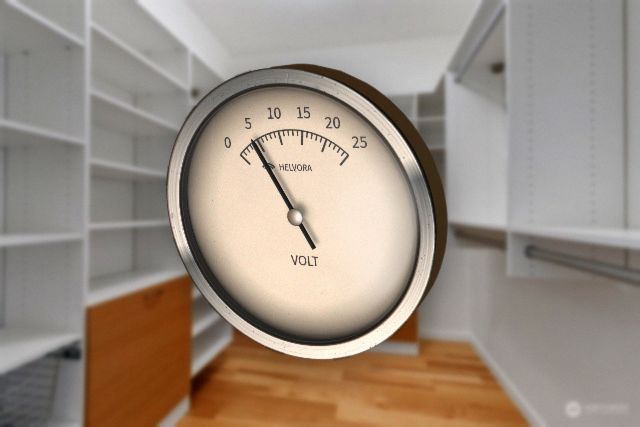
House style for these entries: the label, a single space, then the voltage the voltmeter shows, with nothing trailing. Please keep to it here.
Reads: 5 V
